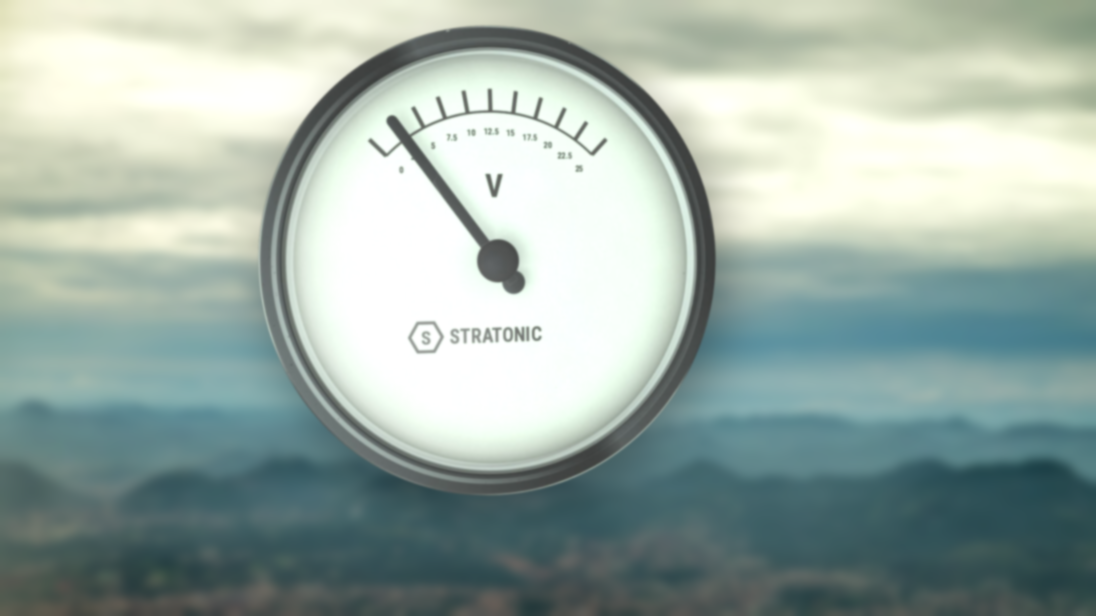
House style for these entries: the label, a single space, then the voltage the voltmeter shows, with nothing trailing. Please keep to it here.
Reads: 2.5 V
